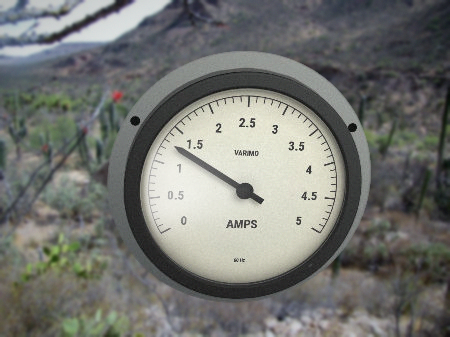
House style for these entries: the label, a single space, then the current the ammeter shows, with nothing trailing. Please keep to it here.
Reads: 1.3 A
